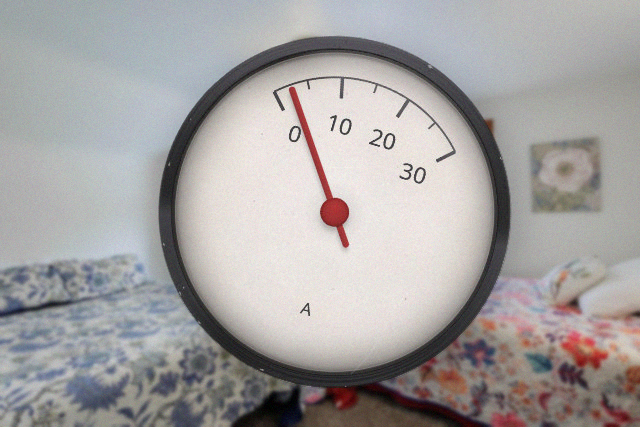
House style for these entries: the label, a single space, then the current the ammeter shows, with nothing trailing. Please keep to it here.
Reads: 2.5 A
